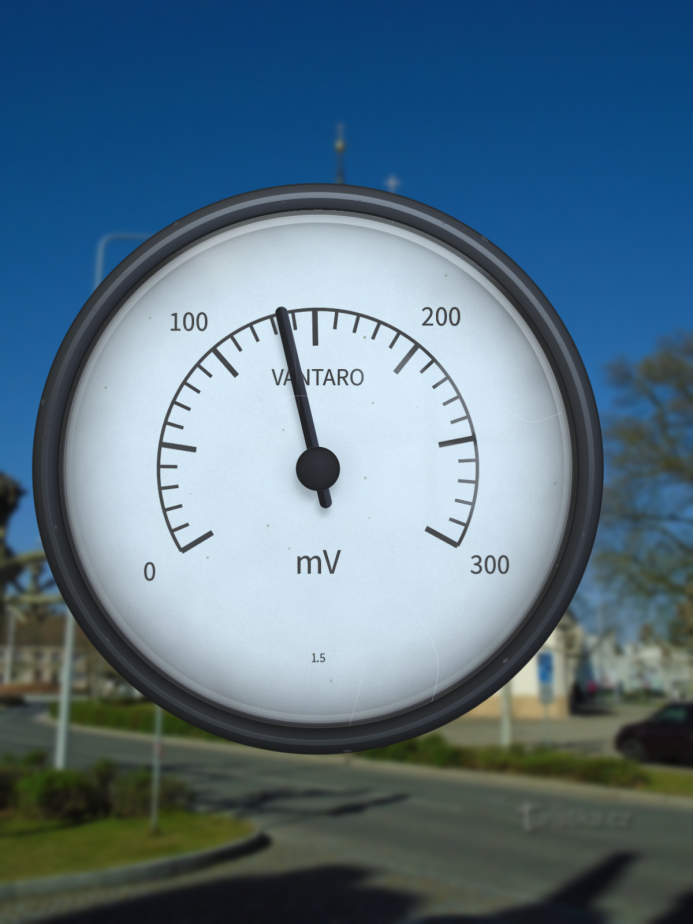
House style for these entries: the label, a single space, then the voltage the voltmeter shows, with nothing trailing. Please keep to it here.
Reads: 135 mV
